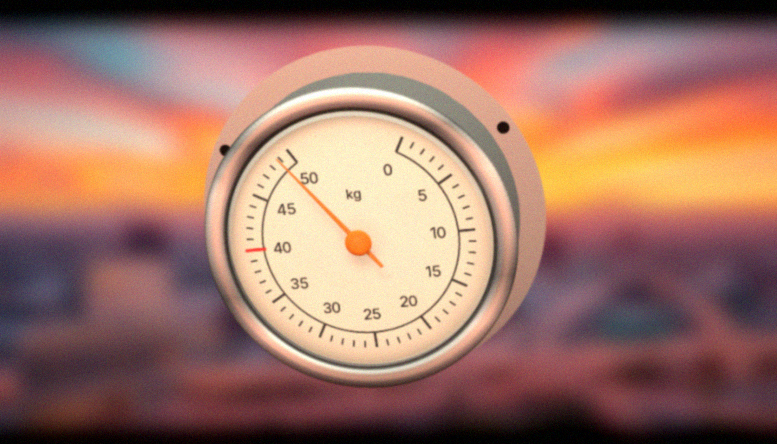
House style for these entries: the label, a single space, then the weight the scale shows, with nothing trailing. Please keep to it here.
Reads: 49 kg
